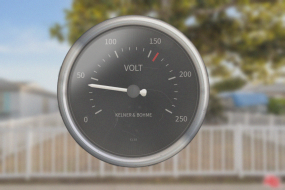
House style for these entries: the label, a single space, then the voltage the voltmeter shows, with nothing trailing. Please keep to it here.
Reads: 40 V
